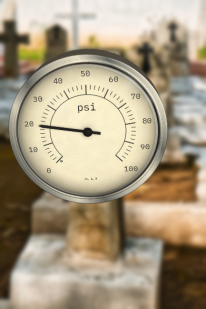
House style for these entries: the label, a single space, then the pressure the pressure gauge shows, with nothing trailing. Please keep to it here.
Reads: 20 psi
